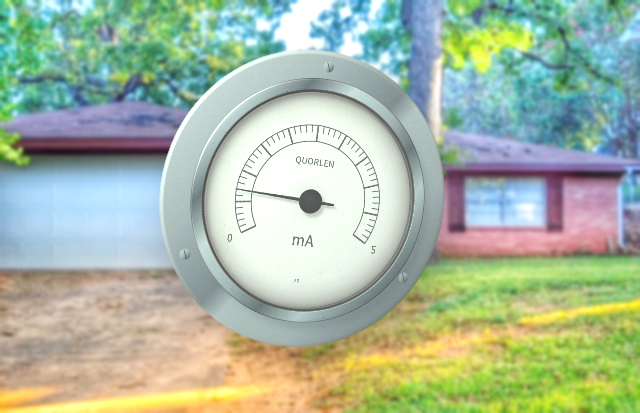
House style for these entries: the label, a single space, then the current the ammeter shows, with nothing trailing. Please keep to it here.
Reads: 0.7 mA
